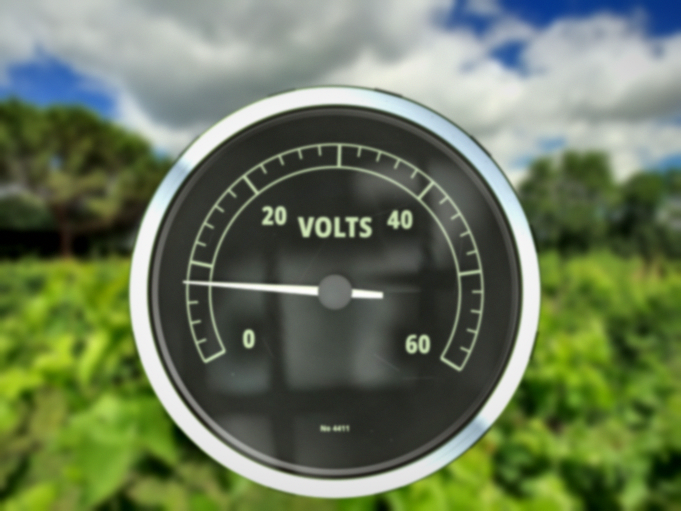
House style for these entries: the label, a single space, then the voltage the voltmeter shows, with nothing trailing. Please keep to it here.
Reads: 8 V
